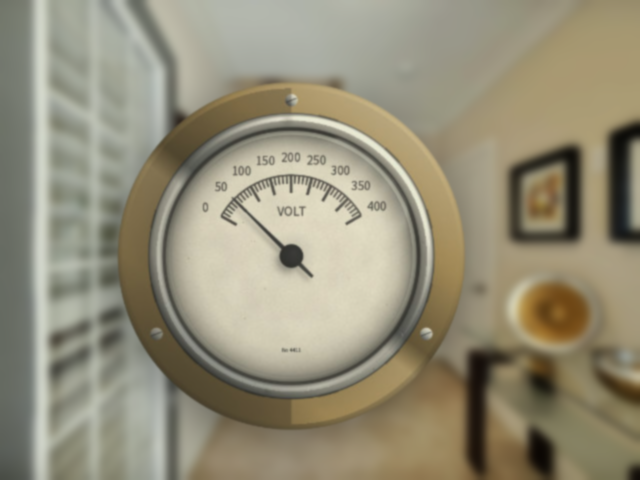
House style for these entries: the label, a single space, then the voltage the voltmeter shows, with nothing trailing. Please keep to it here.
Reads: 50 V
